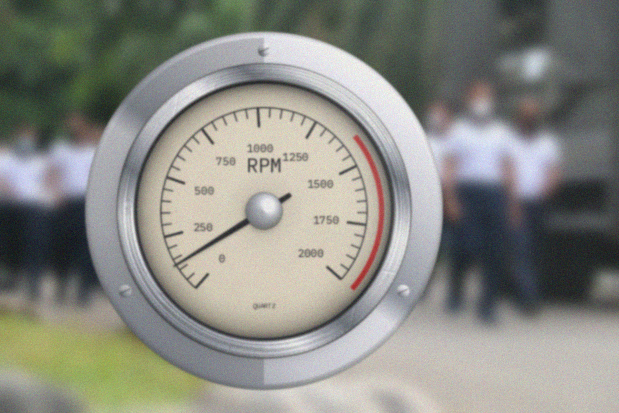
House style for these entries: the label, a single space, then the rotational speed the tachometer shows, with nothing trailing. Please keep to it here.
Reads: 125 rpm
